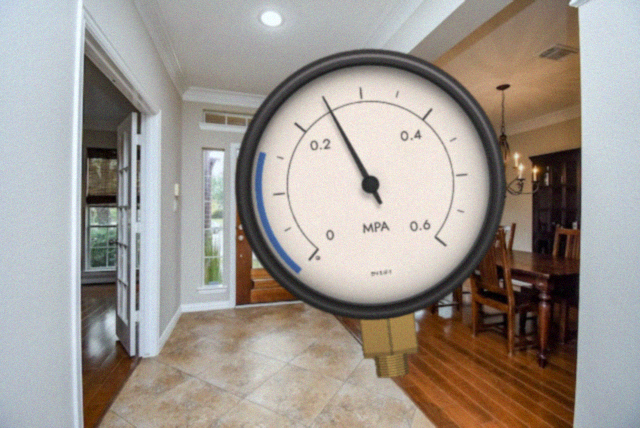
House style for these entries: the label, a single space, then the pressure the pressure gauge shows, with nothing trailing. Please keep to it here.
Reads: 0.25 MPa
